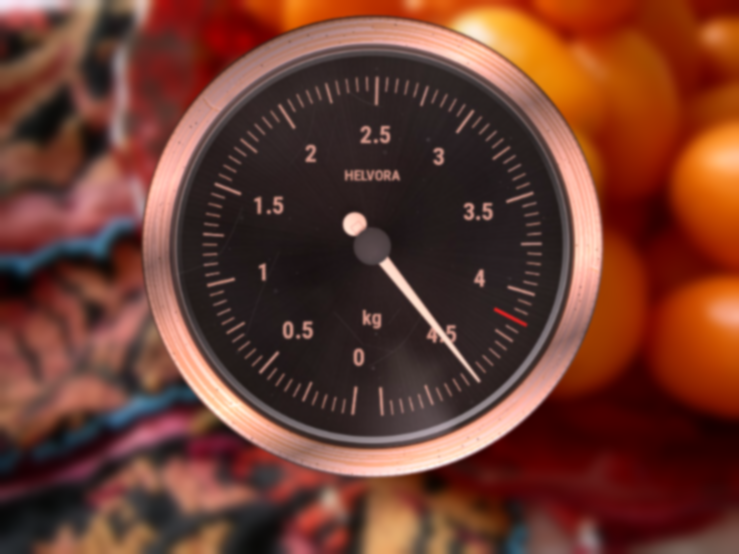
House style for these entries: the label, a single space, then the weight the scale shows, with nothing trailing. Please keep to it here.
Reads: 4.5 kg
